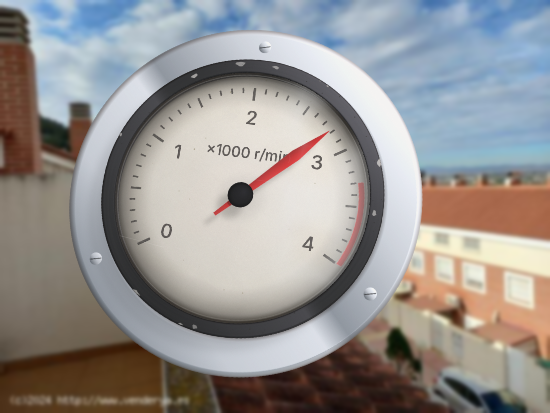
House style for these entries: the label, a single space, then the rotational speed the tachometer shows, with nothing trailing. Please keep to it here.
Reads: 2800 rpm
